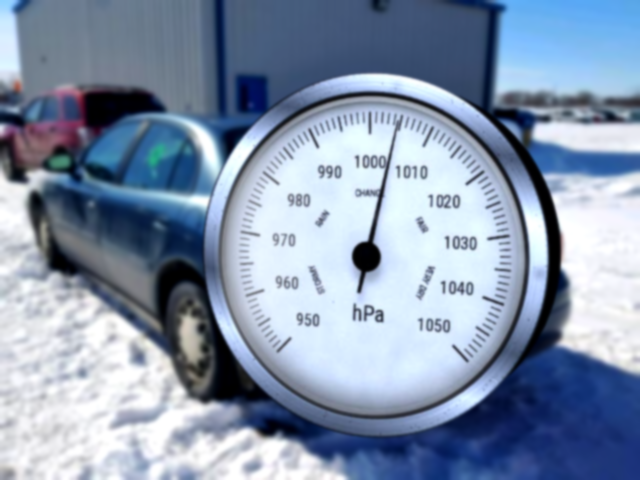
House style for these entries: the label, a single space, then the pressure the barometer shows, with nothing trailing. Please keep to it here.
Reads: 1005 hPa
